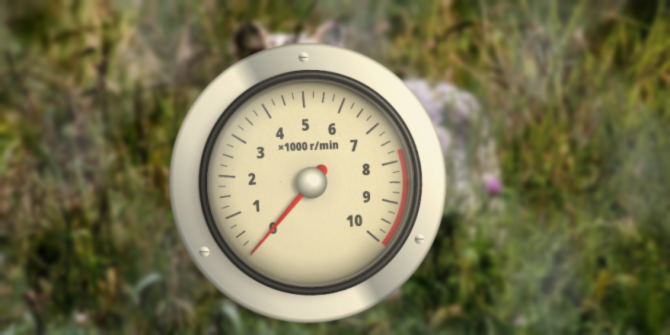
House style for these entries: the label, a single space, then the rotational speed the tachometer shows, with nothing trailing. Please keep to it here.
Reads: 0 rpm
